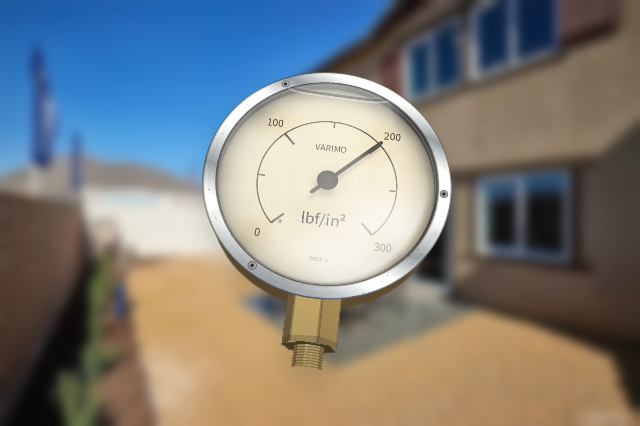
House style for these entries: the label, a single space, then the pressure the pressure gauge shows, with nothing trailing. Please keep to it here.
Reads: 200 psi
